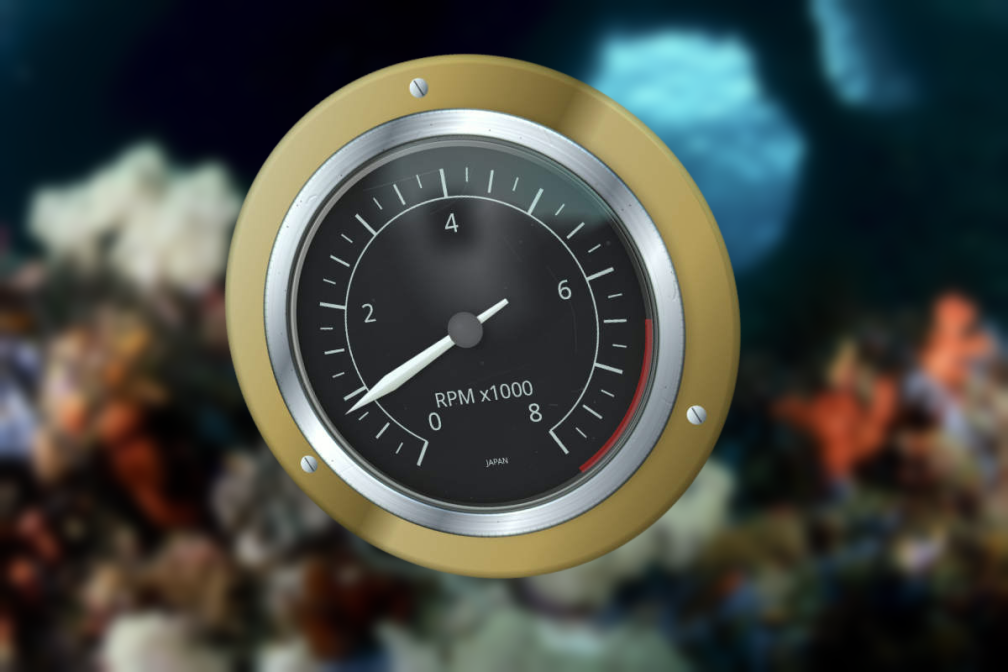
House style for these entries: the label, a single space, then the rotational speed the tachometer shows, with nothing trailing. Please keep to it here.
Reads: 875 rpm
